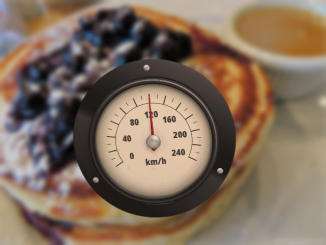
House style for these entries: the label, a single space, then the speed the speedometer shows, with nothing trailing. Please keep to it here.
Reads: 120 km/h
